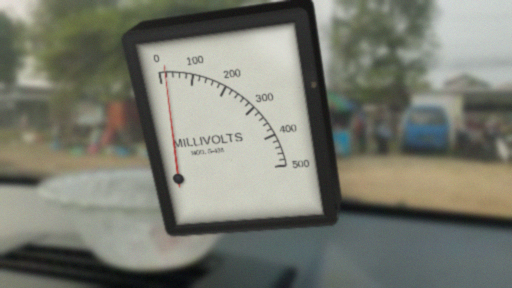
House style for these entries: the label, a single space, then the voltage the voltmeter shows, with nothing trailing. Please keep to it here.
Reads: 20 mV
